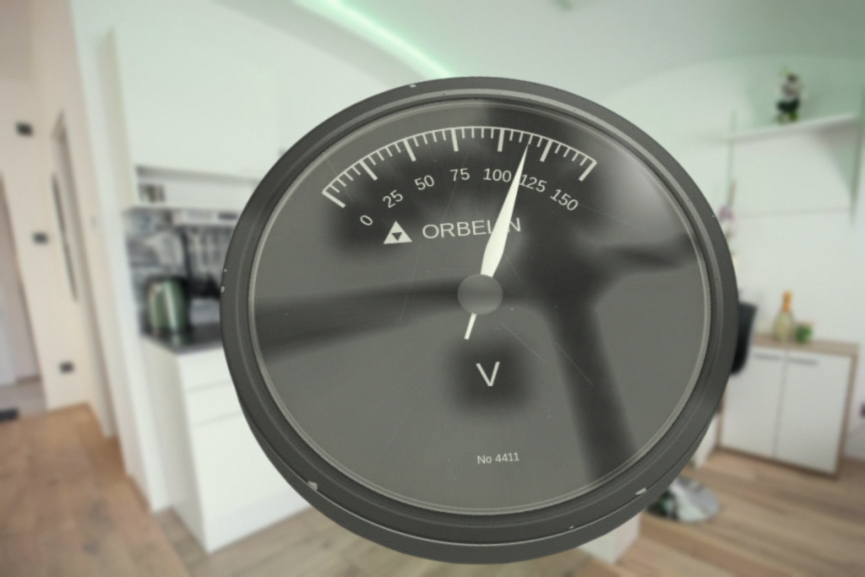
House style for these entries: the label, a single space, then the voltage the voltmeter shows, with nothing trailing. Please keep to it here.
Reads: 115 V
